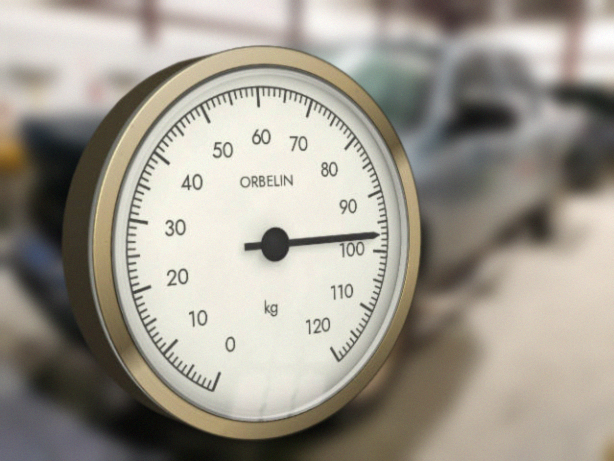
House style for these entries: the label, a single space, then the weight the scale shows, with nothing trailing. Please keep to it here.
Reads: 97 kg
